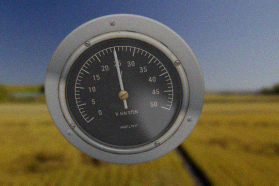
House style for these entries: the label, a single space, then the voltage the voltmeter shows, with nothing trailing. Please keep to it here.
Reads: 25 V
